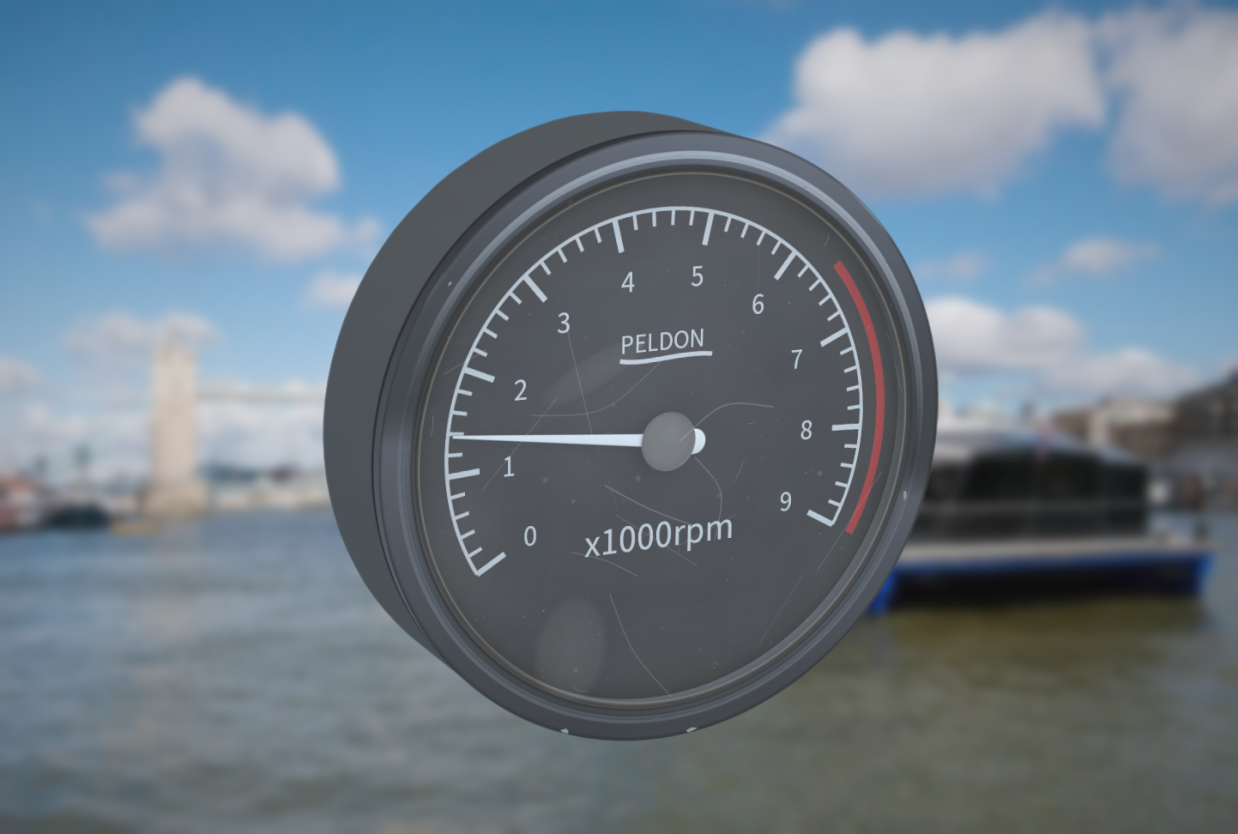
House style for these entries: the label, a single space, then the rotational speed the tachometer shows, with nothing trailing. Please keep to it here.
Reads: 1400 rpm
